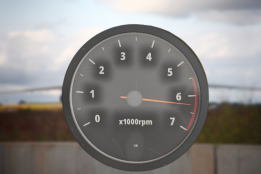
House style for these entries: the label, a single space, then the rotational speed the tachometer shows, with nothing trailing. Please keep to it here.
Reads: 6250 rpm
